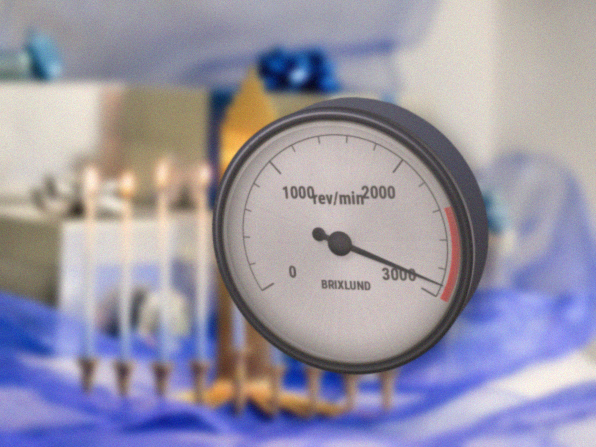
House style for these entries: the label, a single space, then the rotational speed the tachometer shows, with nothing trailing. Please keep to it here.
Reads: 2900 rpm
